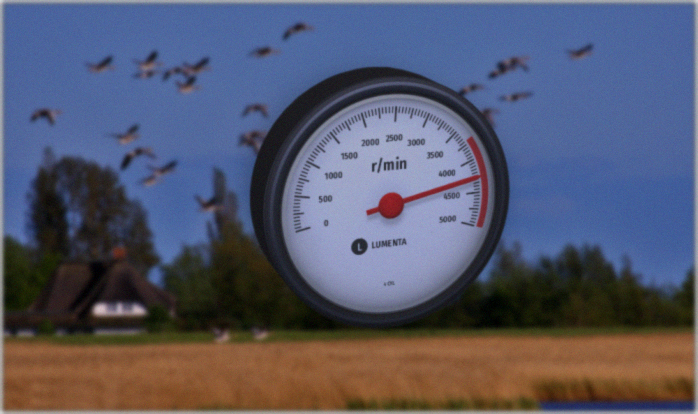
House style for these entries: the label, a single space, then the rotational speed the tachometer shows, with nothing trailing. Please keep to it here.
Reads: 4250 rpm
